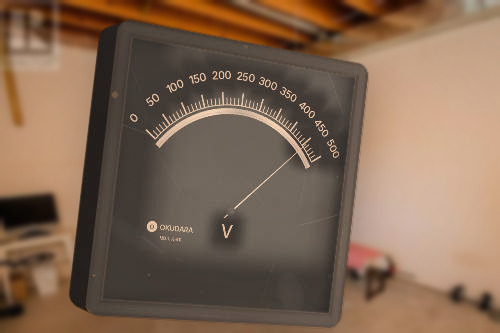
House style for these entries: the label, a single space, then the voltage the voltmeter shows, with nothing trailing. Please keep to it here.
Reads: 450 V
